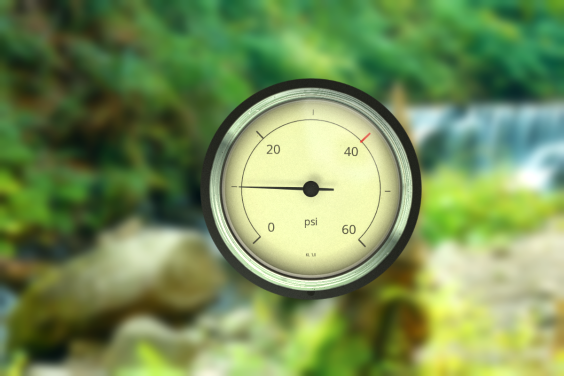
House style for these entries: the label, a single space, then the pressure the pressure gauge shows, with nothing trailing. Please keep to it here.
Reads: 10 psi
